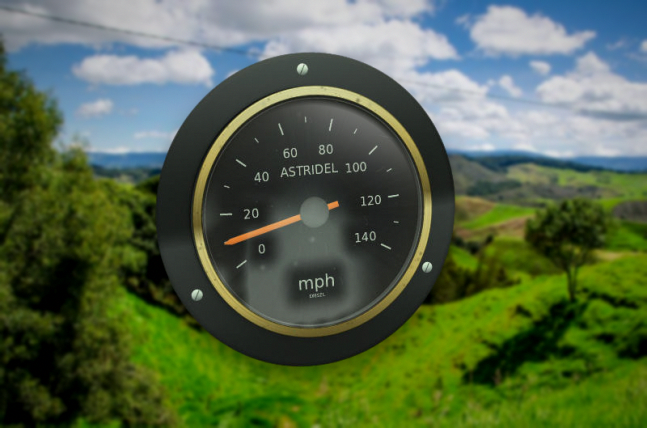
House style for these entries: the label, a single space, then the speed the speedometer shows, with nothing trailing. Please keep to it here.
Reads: 10 mph
